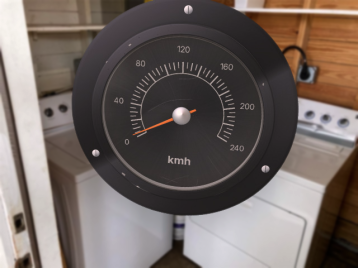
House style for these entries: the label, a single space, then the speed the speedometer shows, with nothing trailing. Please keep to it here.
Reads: 5 km/h
